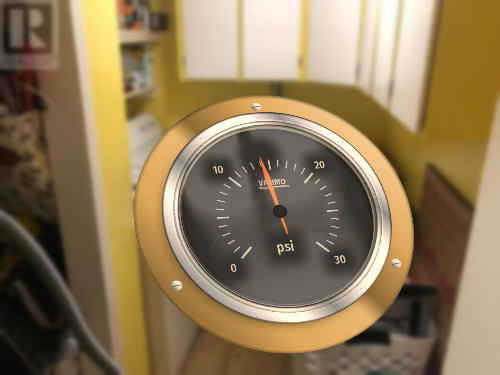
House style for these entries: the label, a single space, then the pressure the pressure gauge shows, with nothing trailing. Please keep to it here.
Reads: 14 psi
